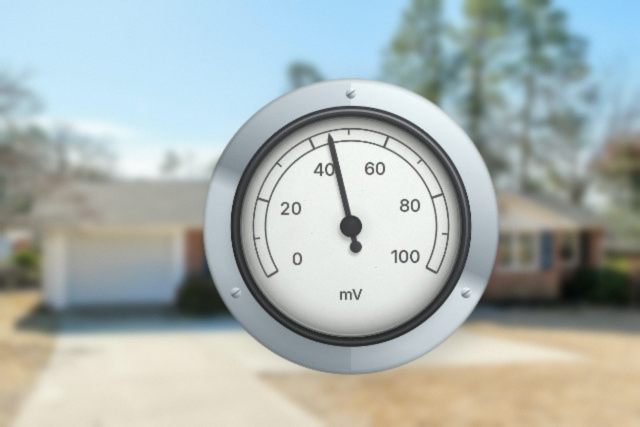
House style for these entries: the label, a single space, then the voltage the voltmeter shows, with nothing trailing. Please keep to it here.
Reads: 45 mV
